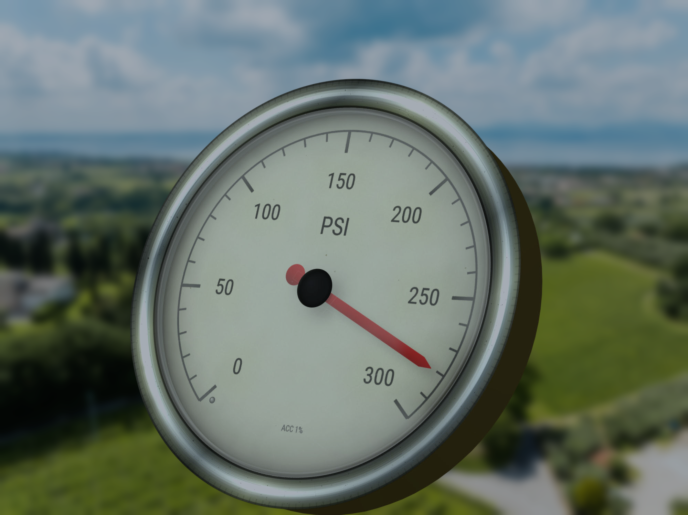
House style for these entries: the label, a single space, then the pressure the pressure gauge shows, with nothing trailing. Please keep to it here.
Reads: 280 psi
